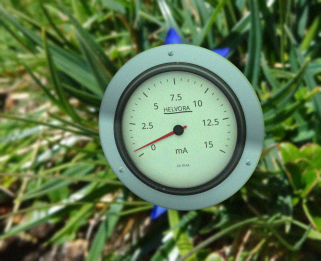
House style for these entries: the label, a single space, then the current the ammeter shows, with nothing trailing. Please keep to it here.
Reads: 0.5 mA
